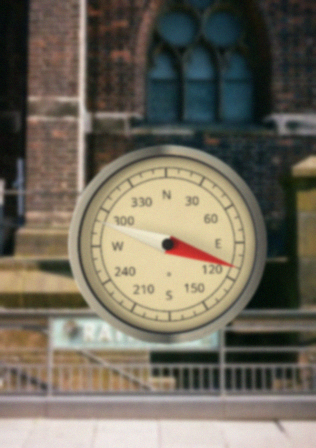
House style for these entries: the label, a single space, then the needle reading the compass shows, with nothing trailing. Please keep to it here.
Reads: 110 °
